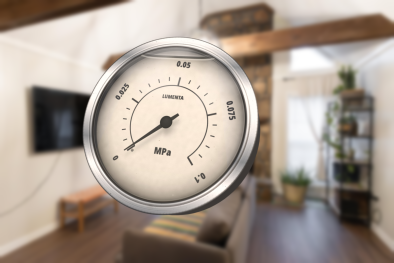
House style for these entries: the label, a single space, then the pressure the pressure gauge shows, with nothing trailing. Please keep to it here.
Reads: 0 MPa
